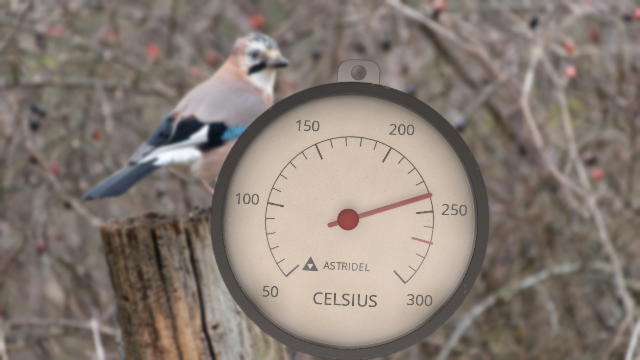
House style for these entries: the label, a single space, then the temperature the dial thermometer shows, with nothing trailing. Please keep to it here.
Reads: 240 °C
